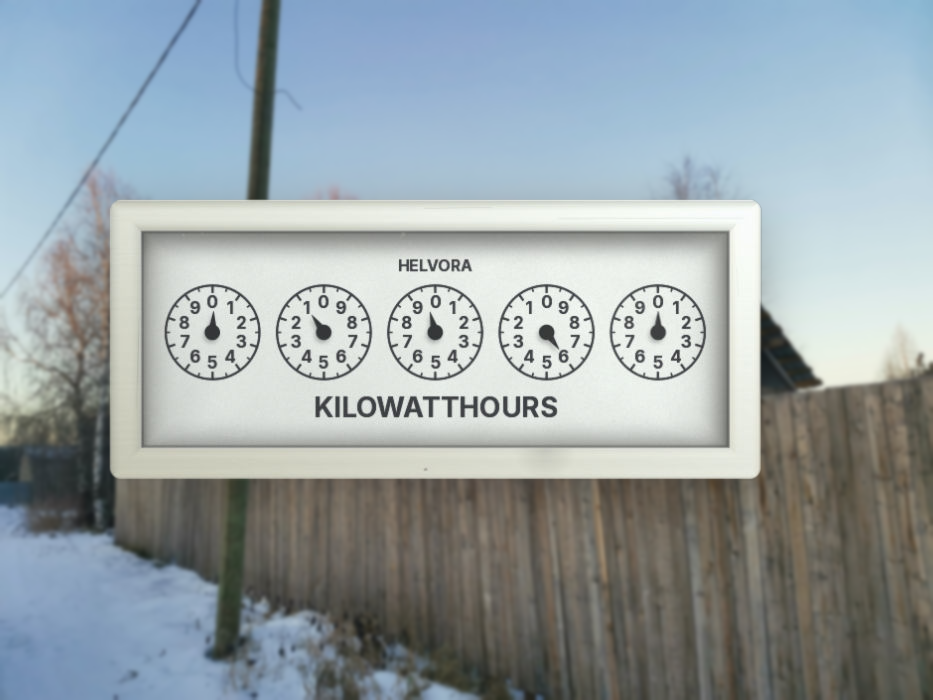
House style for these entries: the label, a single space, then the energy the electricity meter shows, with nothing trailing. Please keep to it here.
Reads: 960 kWh
